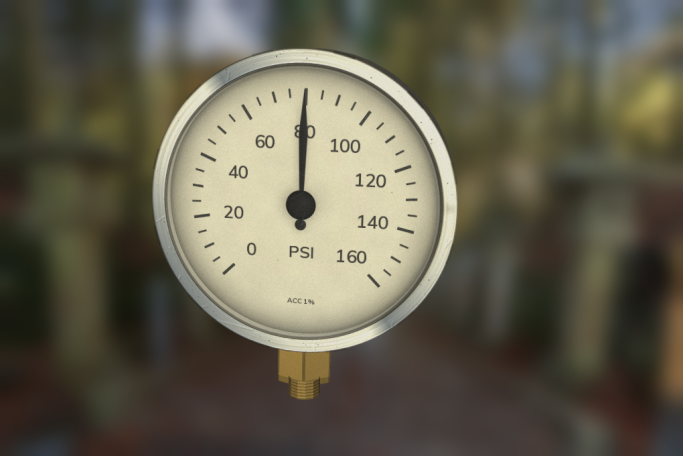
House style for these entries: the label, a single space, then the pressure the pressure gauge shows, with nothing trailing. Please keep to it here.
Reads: 80 psi
